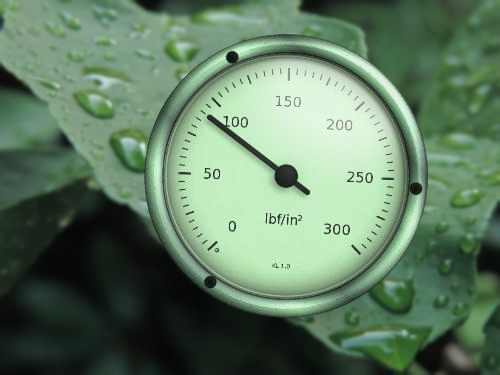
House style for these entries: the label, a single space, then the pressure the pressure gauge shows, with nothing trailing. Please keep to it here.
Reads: 90 psi
